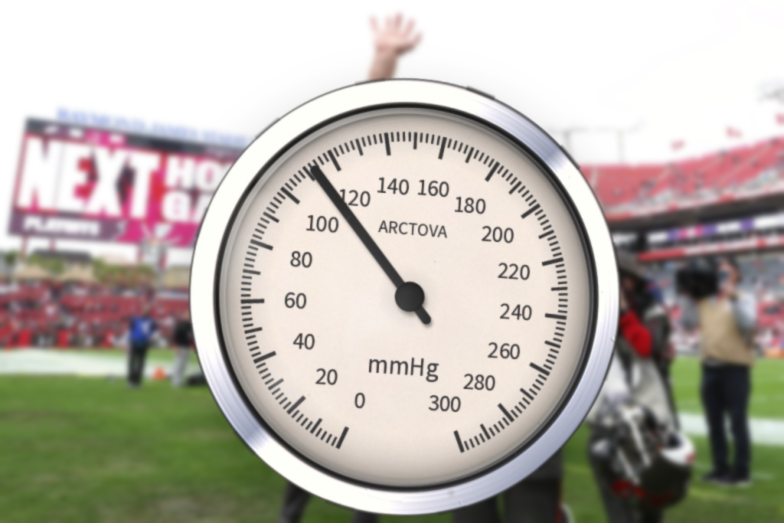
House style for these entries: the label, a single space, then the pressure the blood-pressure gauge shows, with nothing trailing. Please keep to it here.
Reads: 112 mmHg
